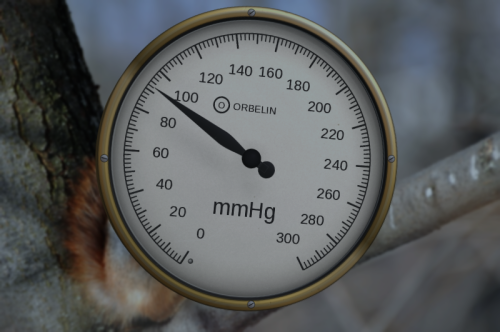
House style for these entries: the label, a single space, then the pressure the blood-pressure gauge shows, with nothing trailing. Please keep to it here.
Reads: 92 mmHg
